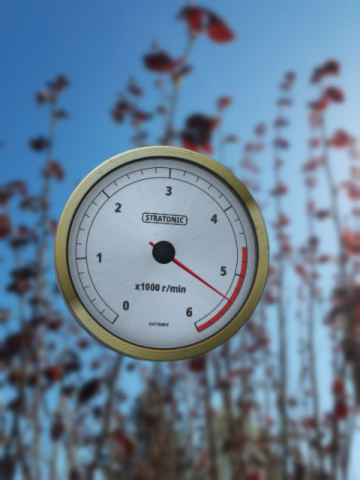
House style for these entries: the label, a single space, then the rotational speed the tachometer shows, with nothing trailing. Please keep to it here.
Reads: 5400 rpm
